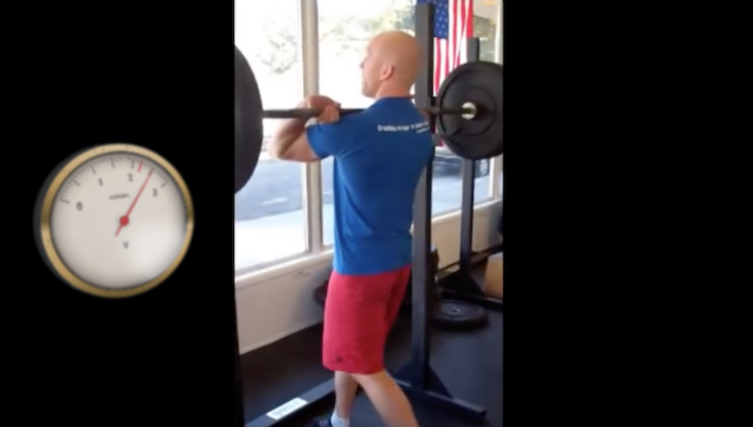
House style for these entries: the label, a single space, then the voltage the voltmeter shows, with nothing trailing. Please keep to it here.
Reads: 2.5 V
